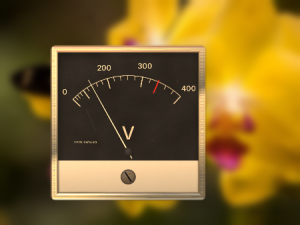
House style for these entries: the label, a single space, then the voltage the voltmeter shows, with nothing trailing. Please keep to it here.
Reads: 140 V
